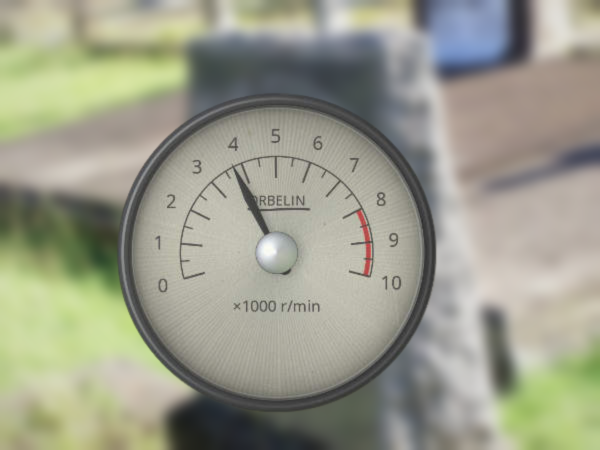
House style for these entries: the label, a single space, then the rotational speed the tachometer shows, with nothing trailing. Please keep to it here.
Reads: 3750 rpm
